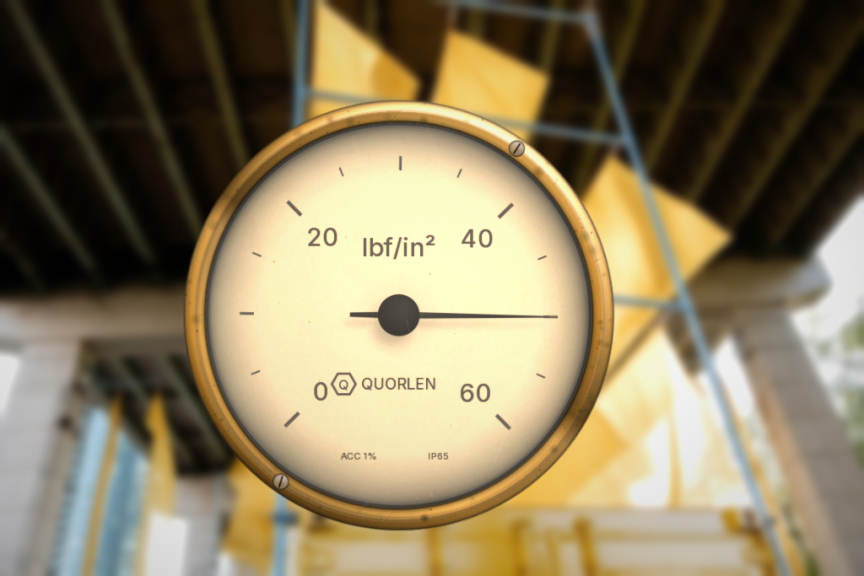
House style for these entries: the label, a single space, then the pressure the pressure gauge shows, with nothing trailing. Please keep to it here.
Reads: 50 psi
